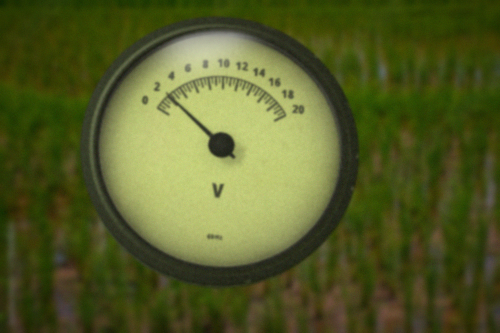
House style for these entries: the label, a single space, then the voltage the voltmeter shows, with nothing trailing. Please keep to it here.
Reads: 2 V
